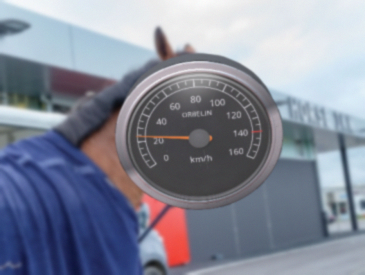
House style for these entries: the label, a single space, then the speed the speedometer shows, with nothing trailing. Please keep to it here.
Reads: 25 km/h
